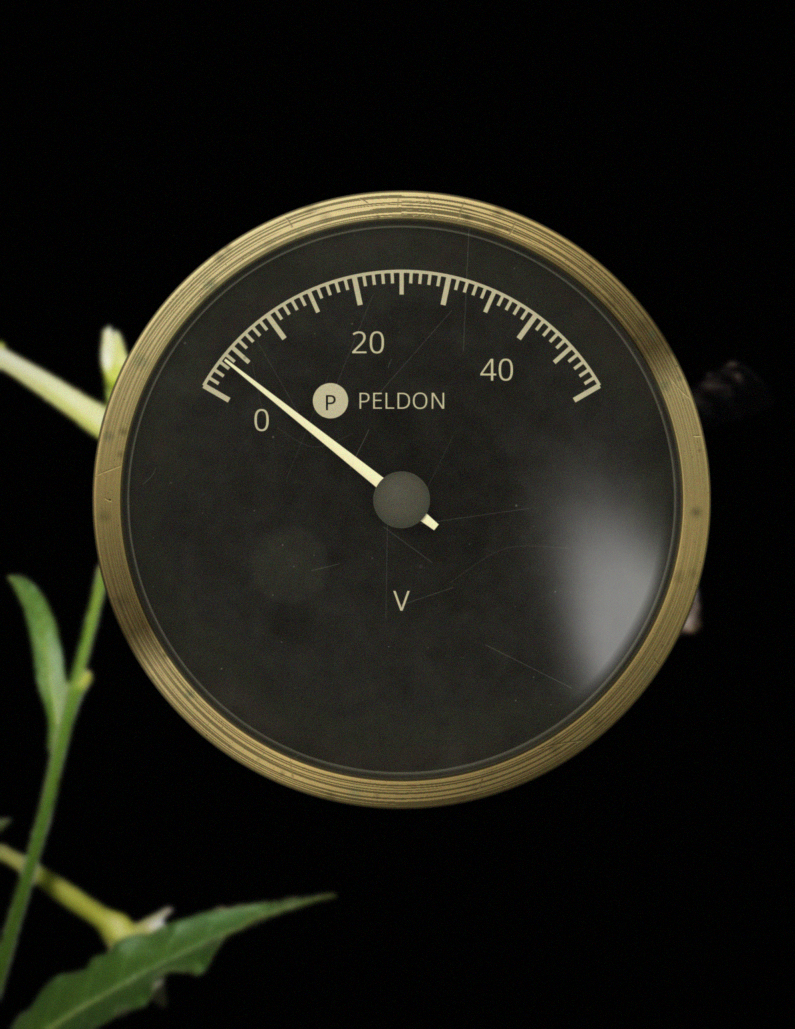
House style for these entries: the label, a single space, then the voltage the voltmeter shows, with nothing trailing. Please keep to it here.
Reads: 3.5 V
